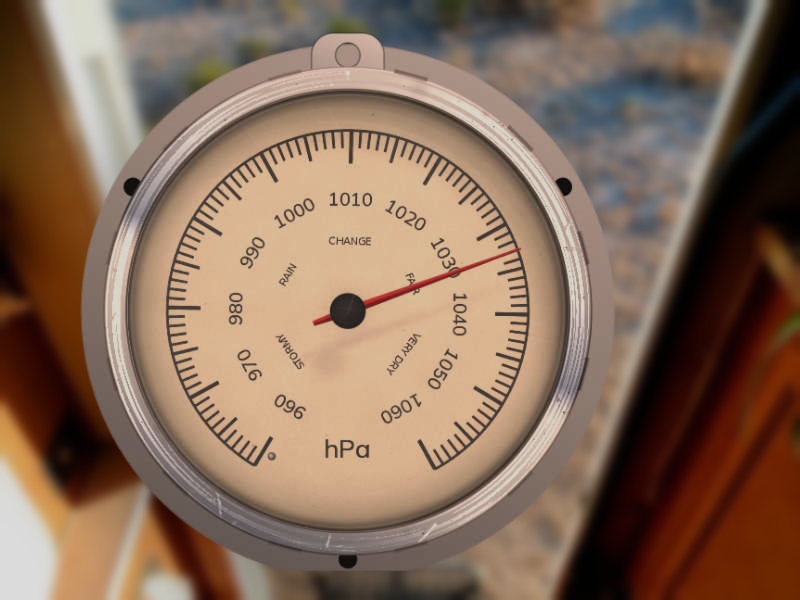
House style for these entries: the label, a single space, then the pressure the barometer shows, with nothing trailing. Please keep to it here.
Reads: 1033 hPa
